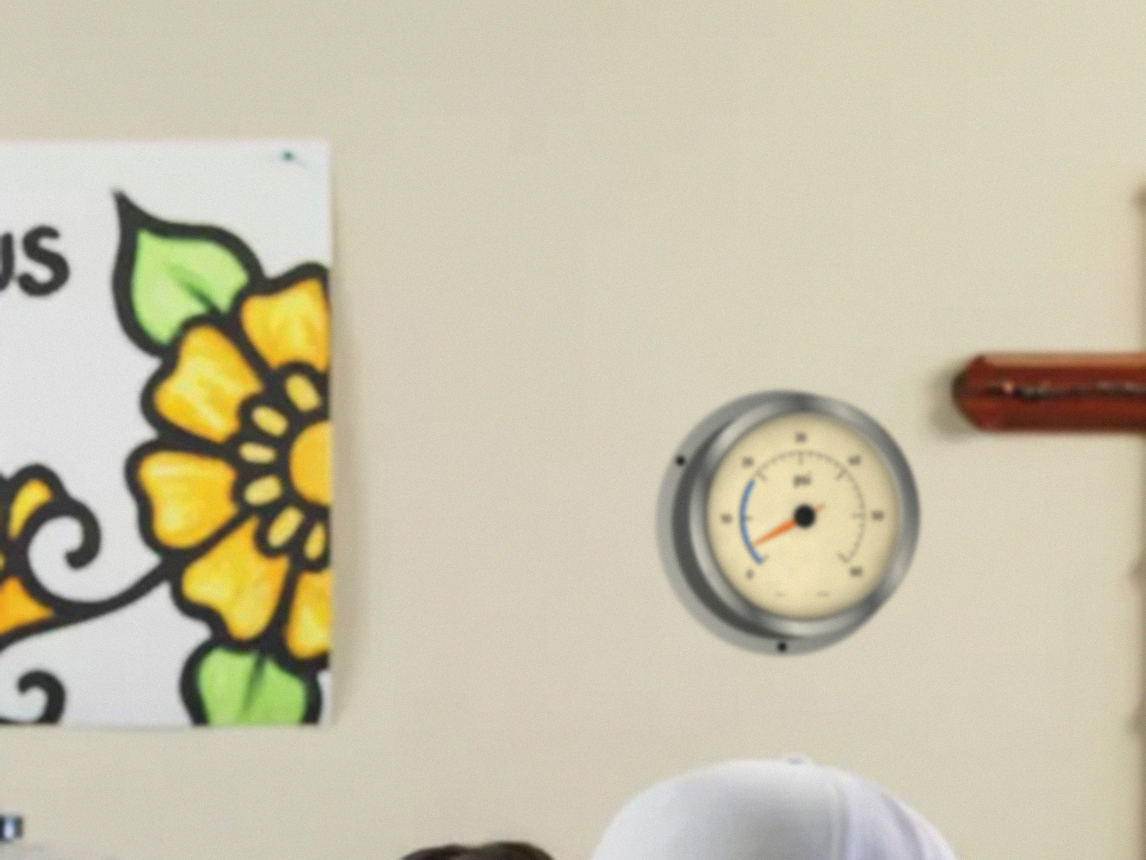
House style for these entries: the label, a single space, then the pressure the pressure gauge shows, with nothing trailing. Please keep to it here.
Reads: 4 psi
